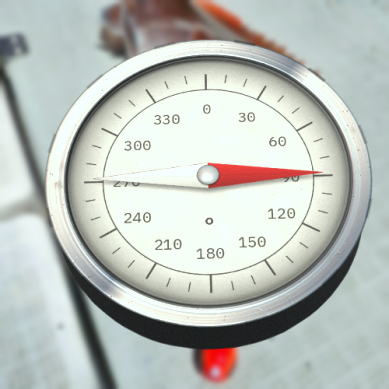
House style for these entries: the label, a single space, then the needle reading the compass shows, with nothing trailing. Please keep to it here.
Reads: 90 °
